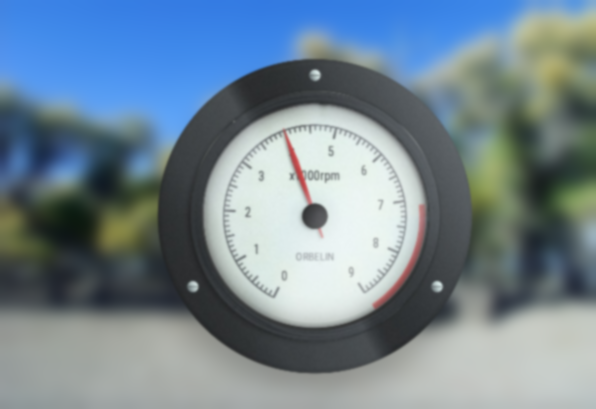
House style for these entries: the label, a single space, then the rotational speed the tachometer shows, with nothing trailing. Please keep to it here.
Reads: 4000 rpm
